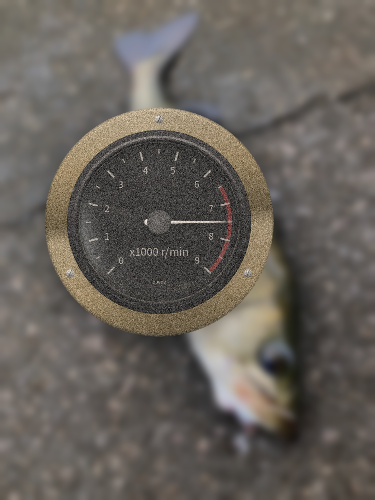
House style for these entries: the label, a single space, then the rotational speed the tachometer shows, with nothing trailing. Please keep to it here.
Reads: 7500 rpm
